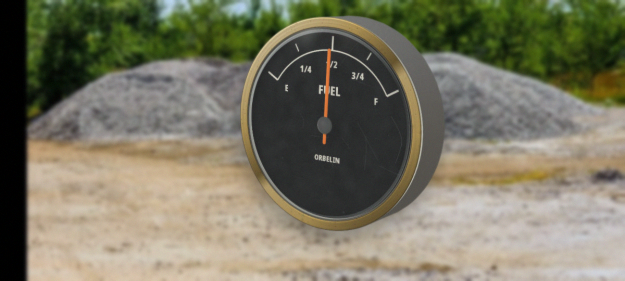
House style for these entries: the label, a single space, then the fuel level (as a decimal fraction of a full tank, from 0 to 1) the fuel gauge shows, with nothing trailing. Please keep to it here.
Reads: 0.5
